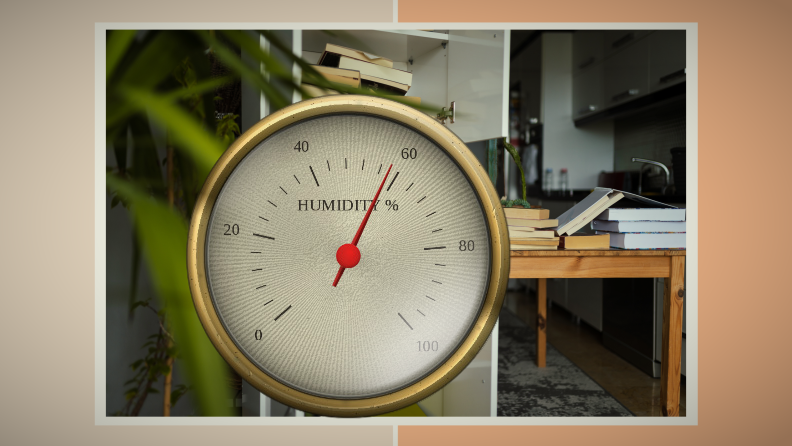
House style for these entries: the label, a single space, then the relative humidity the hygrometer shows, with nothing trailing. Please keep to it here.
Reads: 58 %
